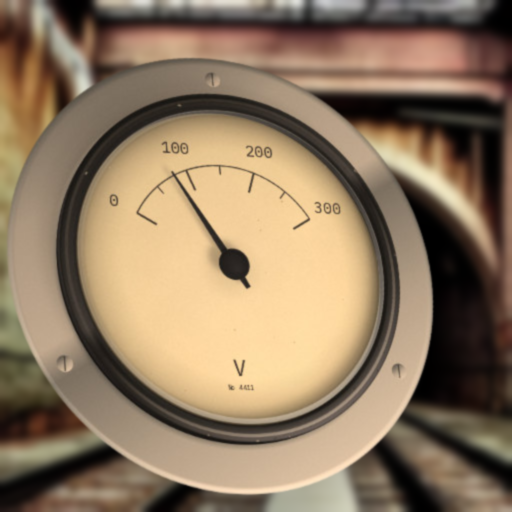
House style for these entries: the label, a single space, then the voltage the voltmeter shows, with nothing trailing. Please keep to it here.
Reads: 75 V
